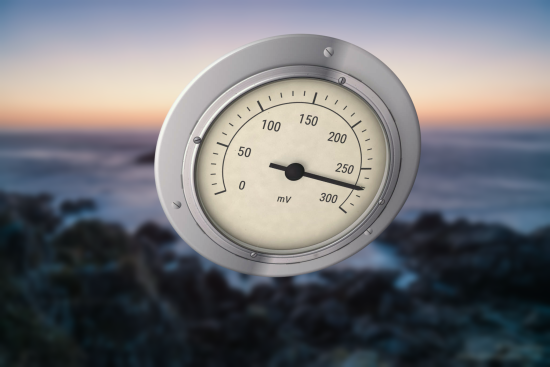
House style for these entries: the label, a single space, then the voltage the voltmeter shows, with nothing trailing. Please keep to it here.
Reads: 270 mV
